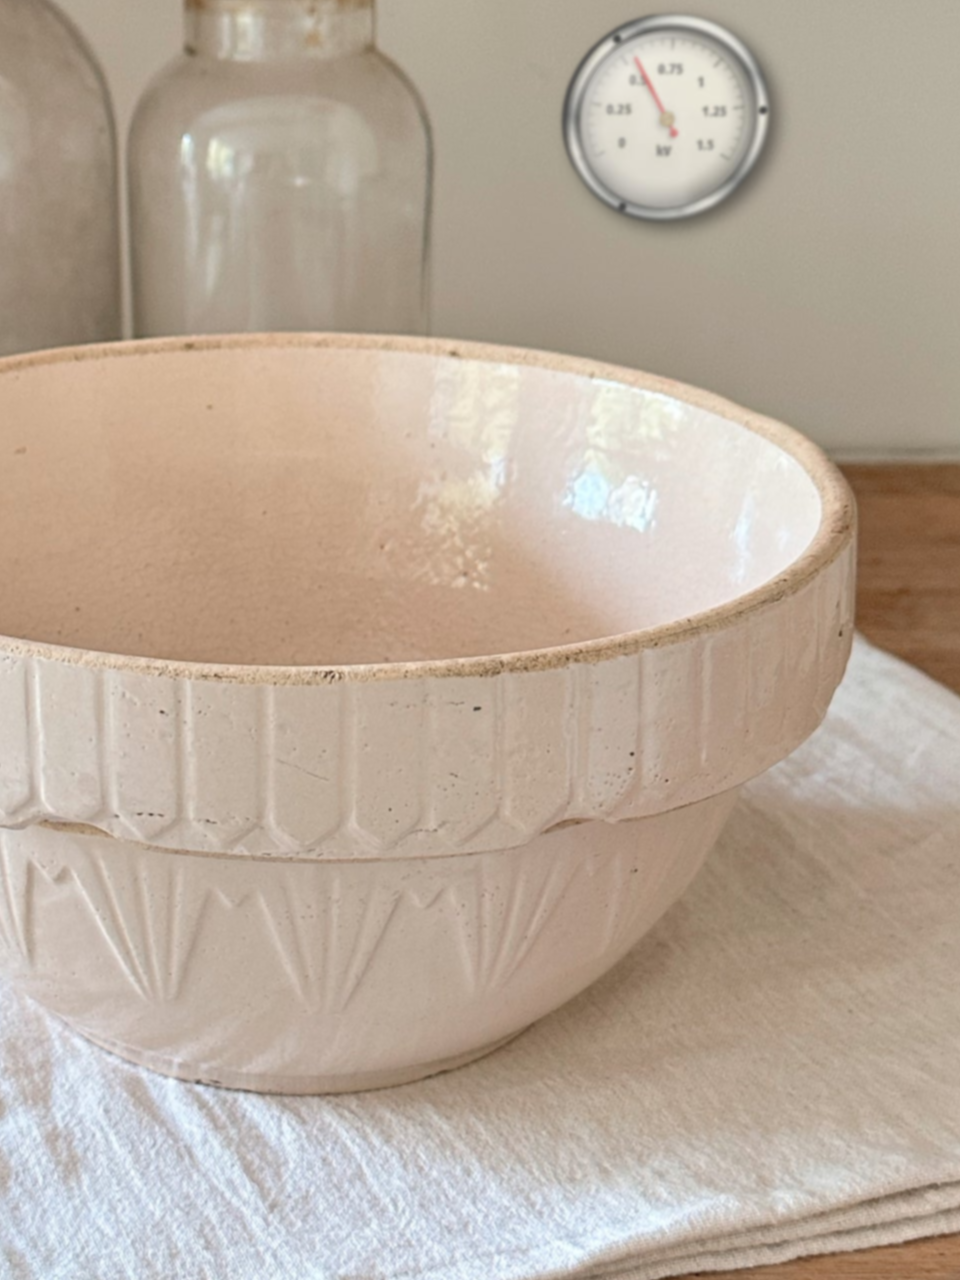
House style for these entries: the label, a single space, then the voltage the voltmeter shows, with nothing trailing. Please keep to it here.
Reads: 0.55 kV
